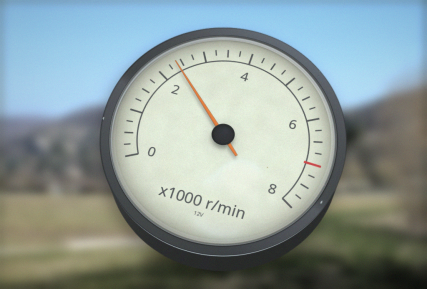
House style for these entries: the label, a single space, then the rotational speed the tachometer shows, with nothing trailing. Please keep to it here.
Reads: 2375 rpm
